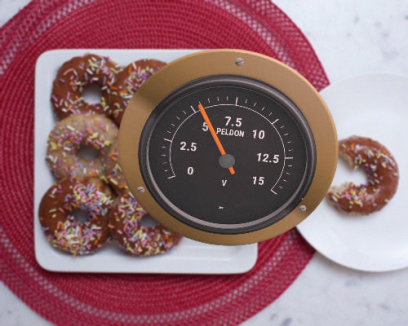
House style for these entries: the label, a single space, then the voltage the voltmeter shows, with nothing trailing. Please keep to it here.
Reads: 5.5 V
